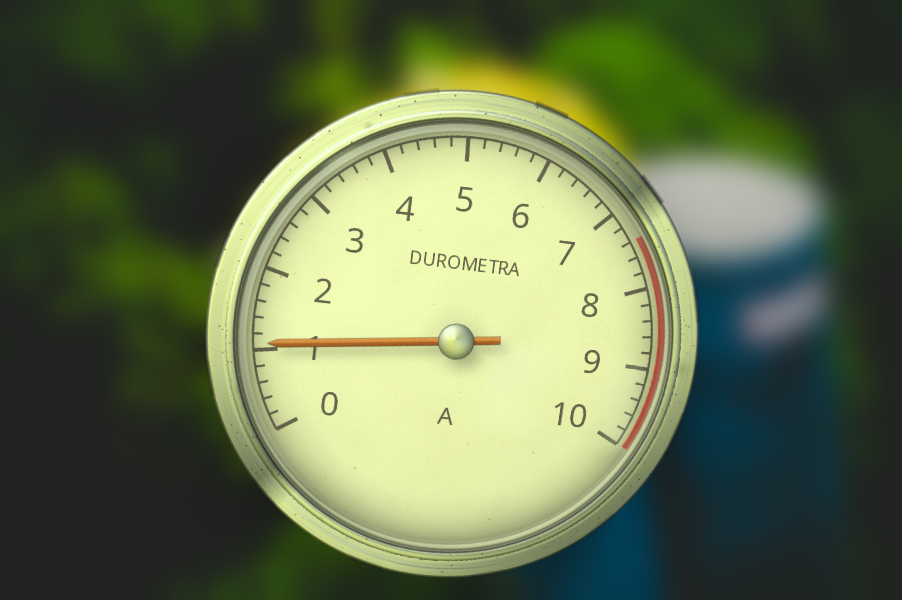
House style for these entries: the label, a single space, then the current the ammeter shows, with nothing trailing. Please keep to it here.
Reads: 1.1 A
